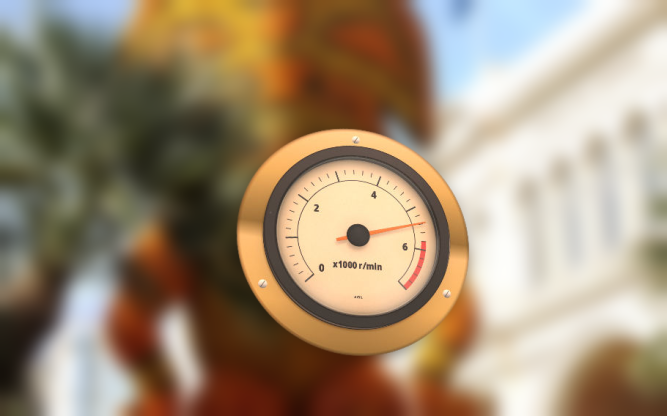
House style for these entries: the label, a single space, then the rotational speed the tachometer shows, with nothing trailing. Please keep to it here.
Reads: 5400 rpm
